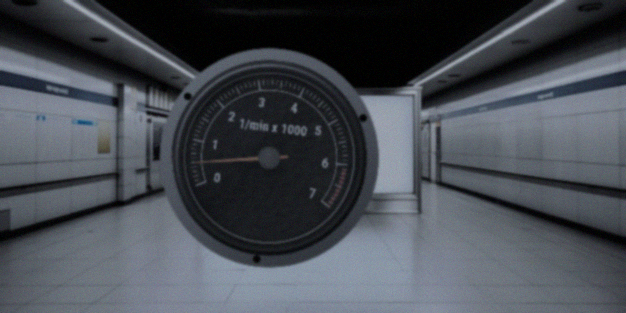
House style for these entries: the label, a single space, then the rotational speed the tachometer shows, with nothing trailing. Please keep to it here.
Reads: 500 rpm
